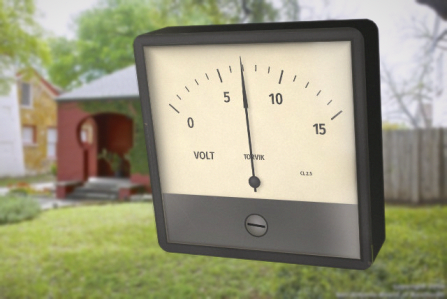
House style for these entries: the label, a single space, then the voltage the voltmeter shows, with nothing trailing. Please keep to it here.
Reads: 7 V
